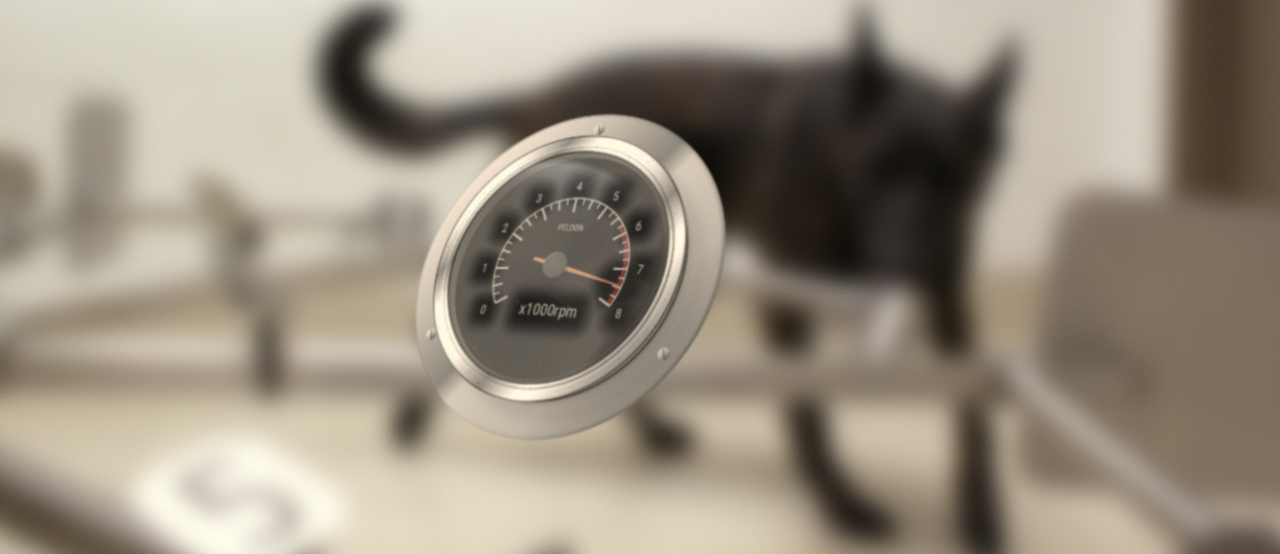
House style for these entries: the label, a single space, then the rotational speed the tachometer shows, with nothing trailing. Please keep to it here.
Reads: 7500 rpm
